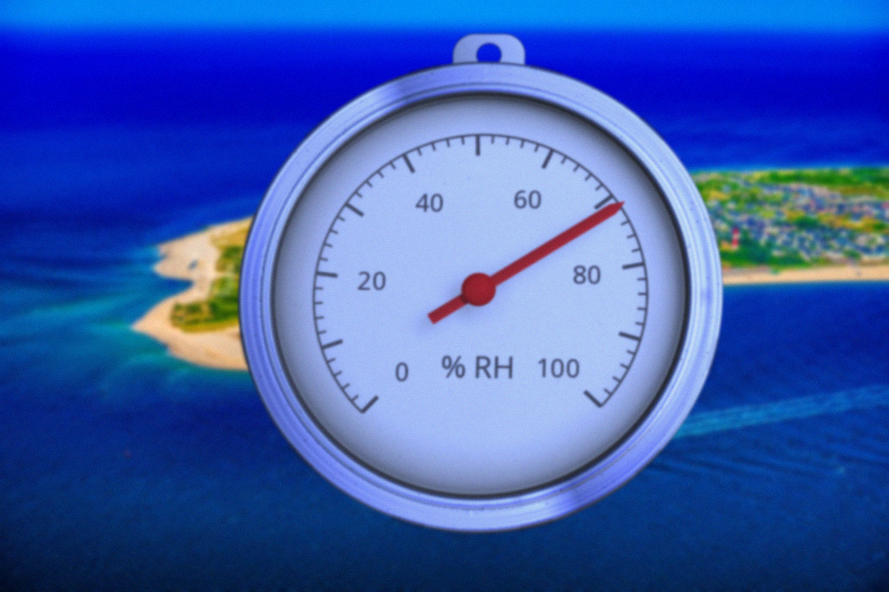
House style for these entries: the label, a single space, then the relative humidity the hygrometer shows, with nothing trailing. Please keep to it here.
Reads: 72 %
